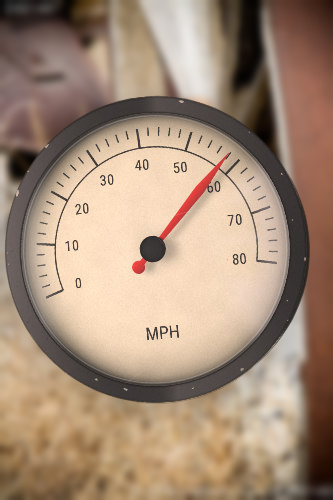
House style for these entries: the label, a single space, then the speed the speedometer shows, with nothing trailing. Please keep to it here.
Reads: 58 mph
